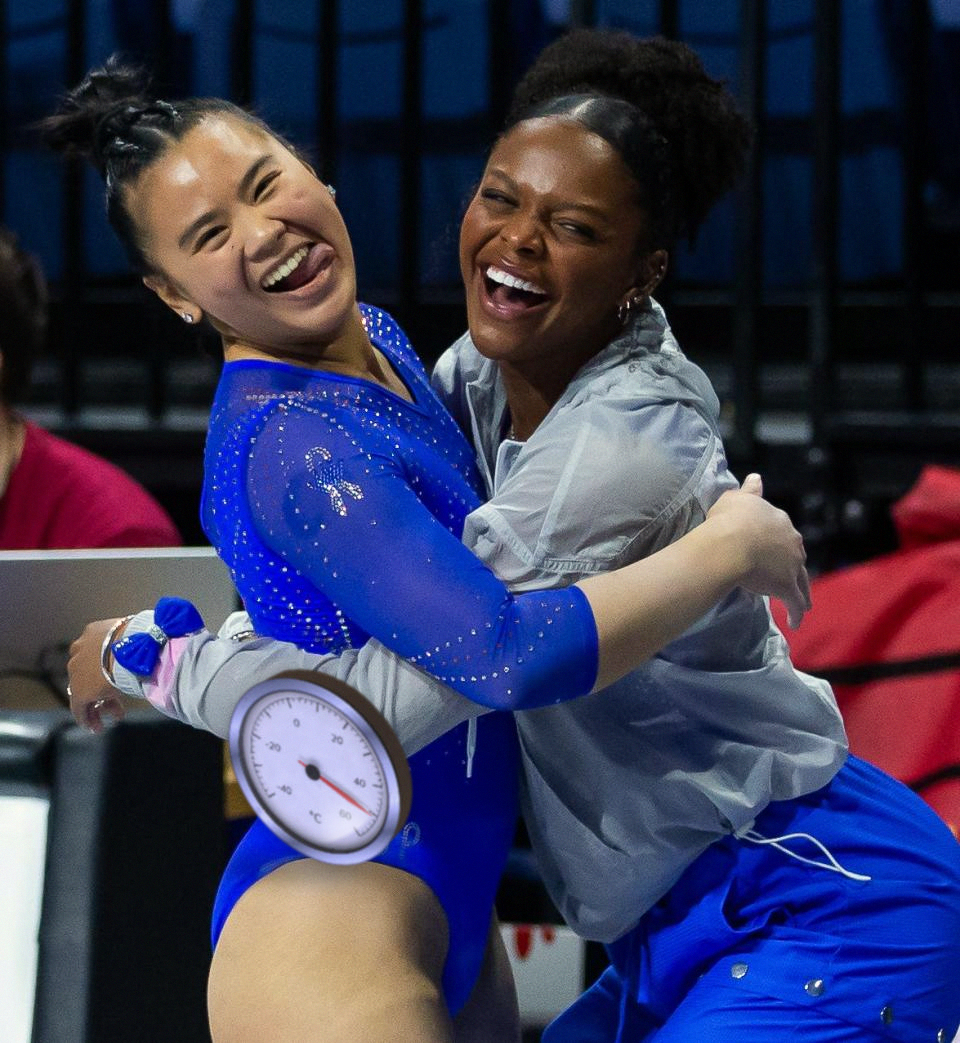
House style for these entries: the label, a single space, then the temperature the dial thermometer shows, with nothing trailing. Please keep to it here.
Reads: 50 °C
